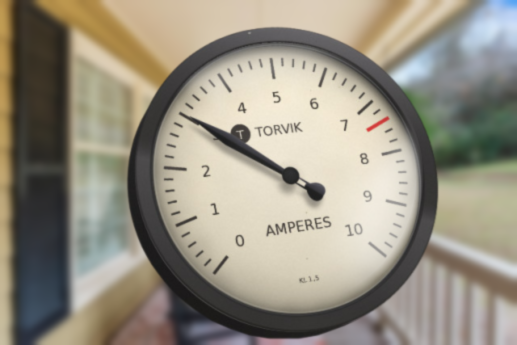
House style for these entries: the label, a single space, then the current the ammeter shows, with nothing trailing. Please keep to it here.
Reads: 3 A
